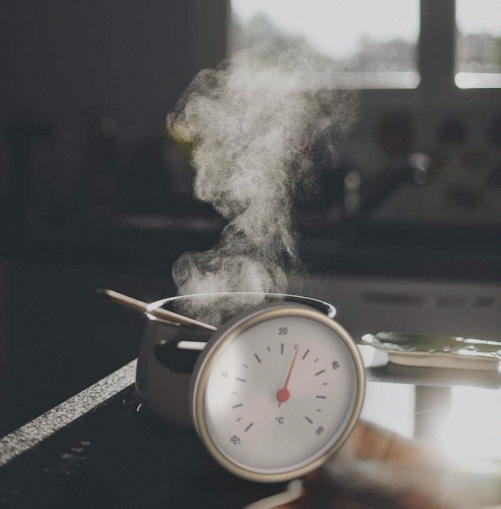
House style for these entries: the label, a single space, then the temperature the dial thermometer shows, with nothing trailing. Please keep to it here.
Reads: 25 °C
